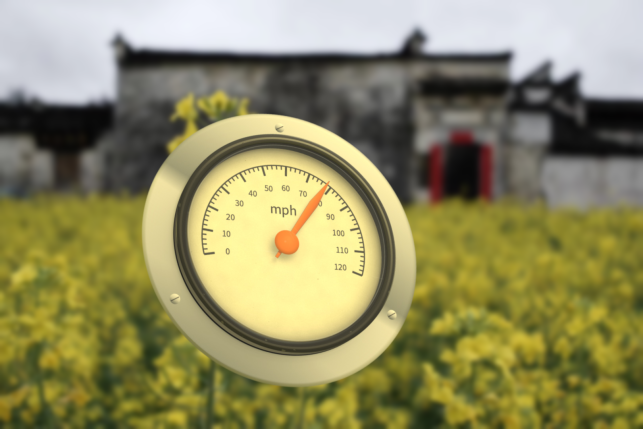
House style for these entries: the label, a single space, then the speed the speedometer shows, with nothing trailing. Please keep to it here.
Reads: 78 mph
